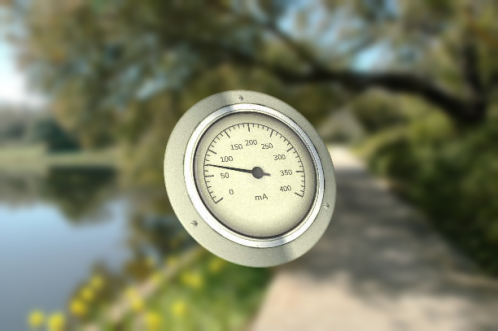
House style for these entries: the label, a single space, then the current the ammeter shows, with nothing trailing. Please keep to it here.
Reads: 70 mA
